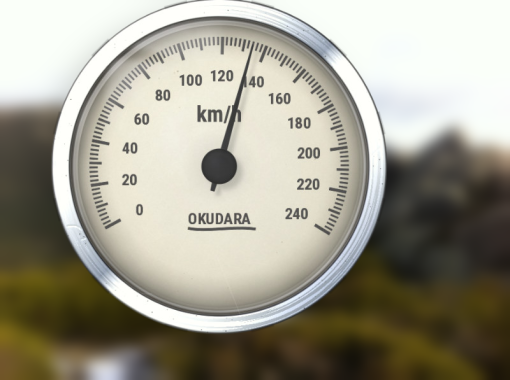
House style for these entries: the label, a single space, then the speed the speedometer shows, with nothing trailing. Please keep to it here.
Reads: 134 km/h
